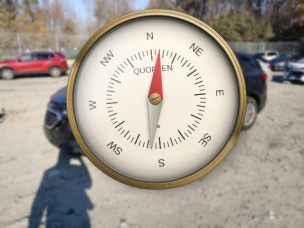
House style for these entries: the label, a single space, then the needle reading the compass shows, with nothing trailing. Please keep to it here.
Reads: 10 °
